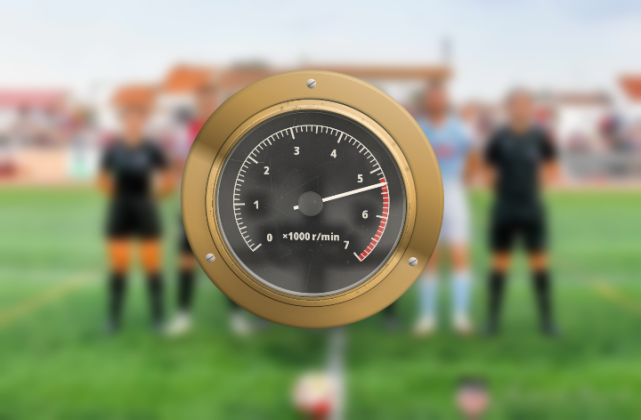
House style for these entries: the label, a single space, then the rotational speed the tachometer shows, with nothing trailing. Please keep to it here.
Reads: 5300 rpm
